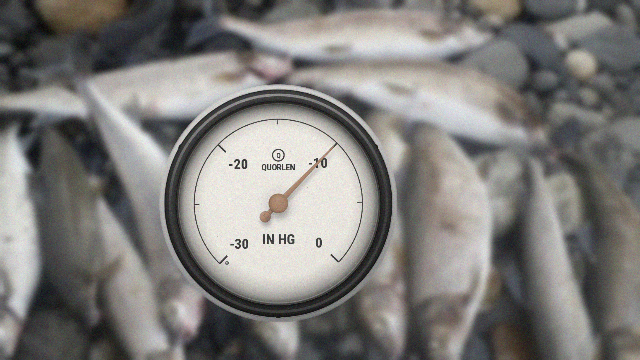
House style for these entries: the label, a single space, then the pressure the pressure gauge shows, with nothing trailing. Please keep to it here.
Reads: -10 inHg
